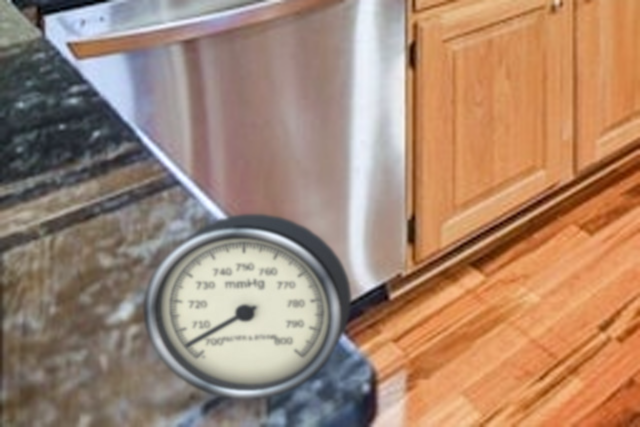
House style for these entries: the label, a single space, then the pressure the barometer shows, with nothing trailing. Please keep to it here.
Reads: 705 mmHg
